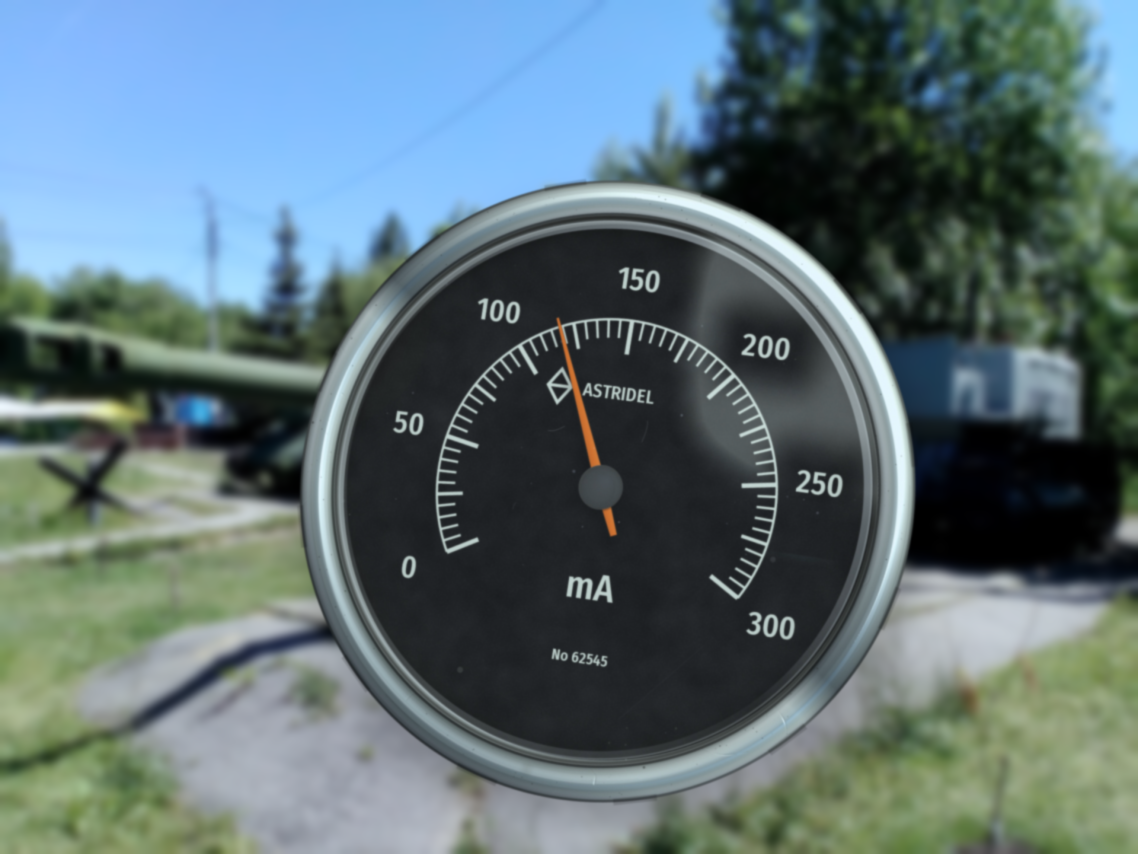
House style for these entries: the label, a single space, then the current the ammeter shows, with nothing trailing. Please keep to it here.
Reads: 120 mA
